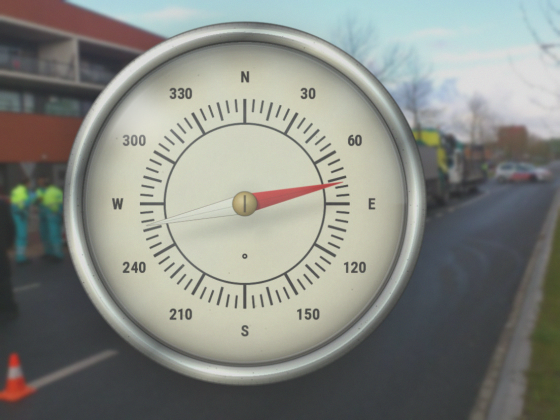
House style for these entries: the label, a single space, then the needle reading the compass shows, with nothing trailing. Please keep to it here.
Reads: 77.5 °
